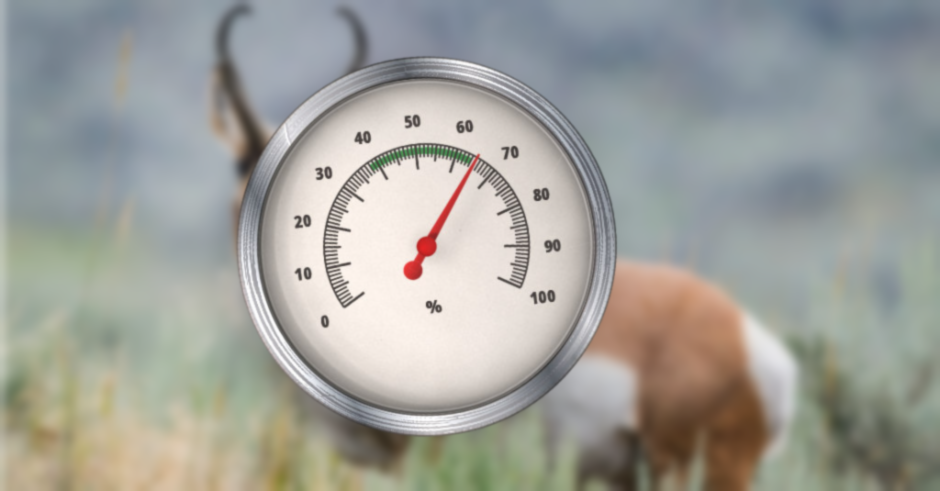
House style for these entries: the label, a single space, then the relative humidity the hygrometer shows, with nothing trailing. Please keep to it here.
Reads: 65 %
